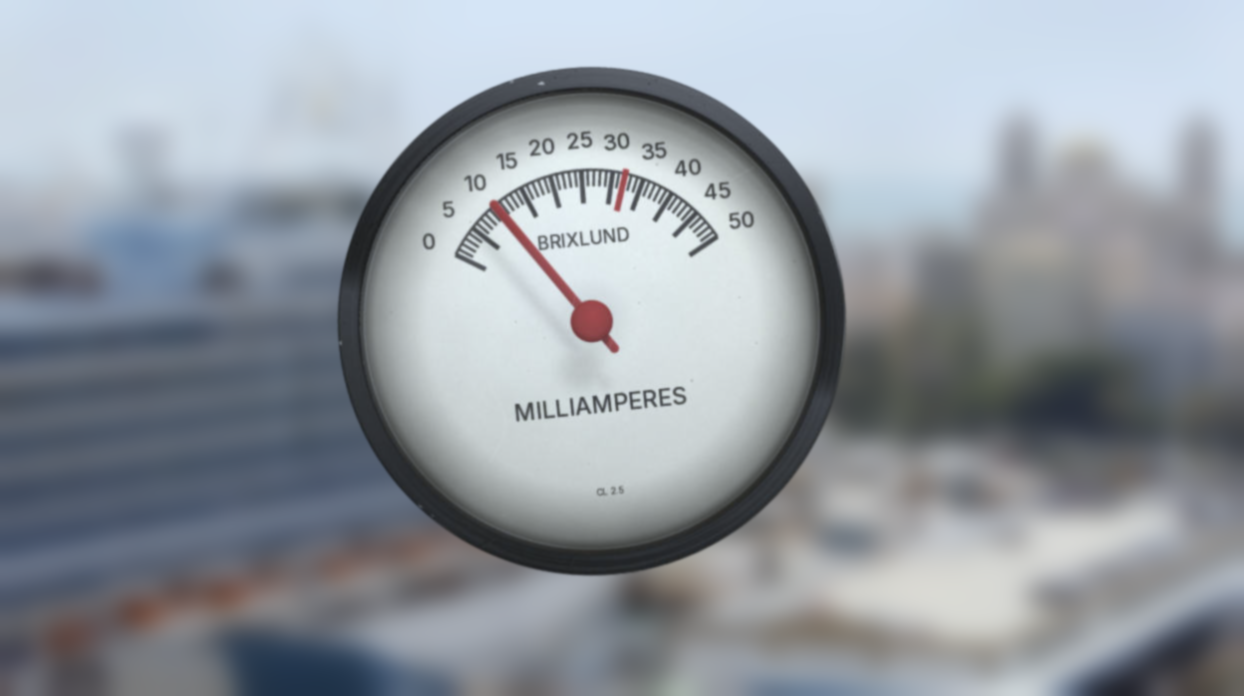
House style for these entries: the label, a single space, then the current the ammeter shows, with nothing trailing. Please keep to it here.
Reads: 10 mA
